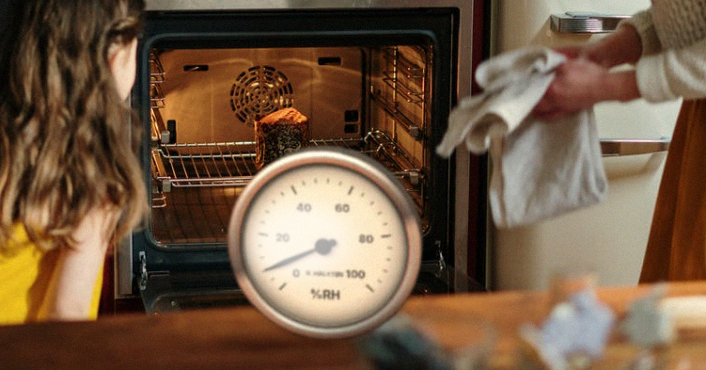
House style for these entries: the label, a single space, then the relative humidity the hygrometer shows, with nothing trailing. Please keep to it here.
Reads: 8 %
